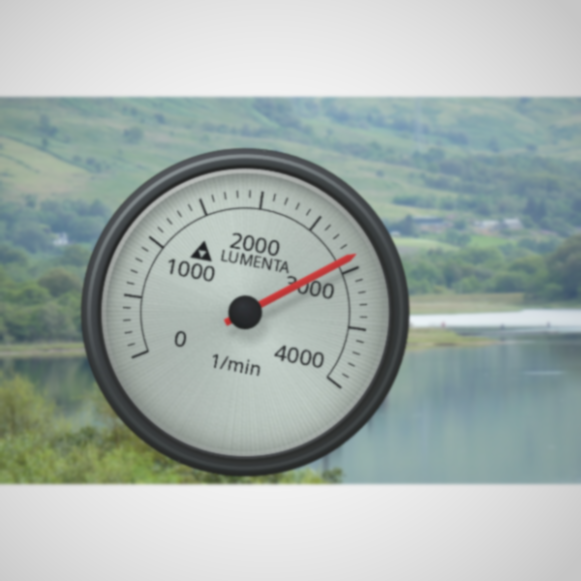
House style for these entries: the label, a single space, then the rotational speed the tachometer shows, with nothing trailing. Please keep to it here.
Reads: 2900 rpm
